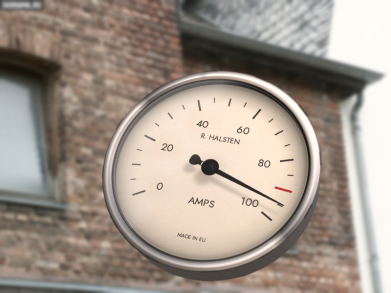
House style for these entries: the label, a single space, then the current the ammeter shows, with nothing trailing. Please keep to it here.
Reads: 95 A
